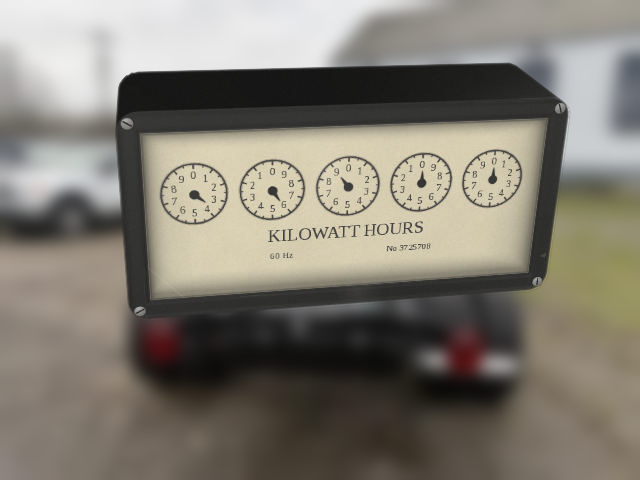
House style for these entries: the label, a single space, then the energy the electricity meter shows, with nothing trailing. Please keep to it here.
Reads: 35900 kWh
